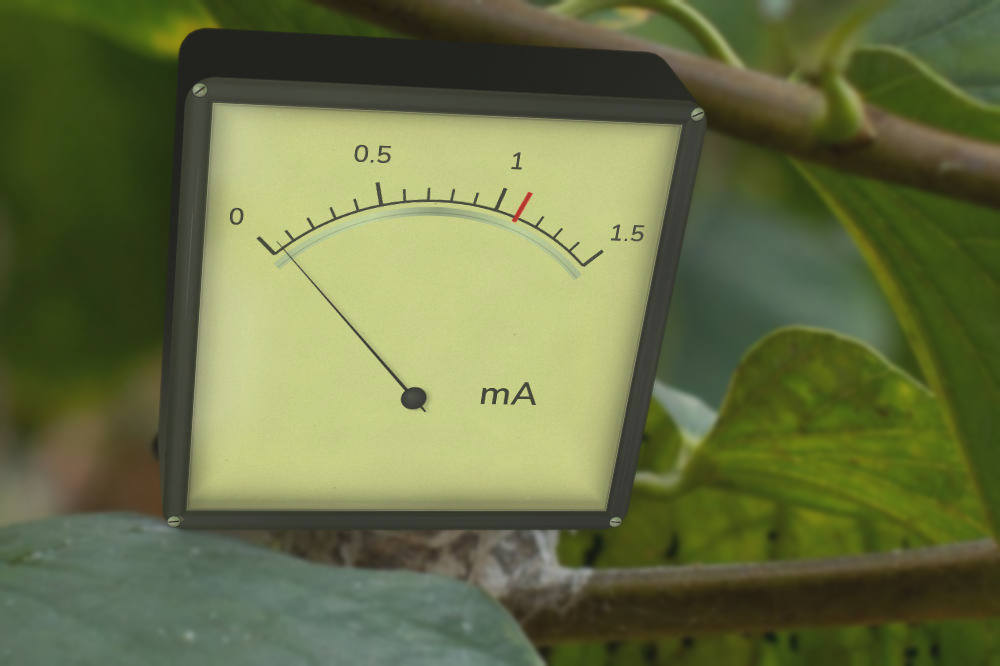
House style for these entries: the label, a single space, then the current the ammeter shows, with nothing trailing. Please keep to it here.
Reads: 0.05 mA
